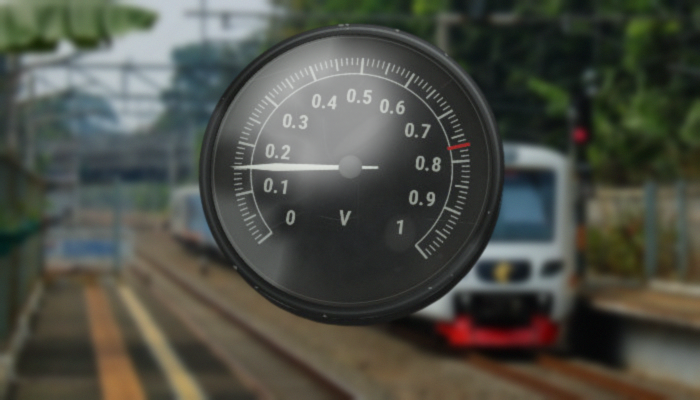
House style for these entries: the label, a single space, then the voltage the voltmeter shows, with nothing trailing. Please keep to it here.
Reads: 0.15 V
